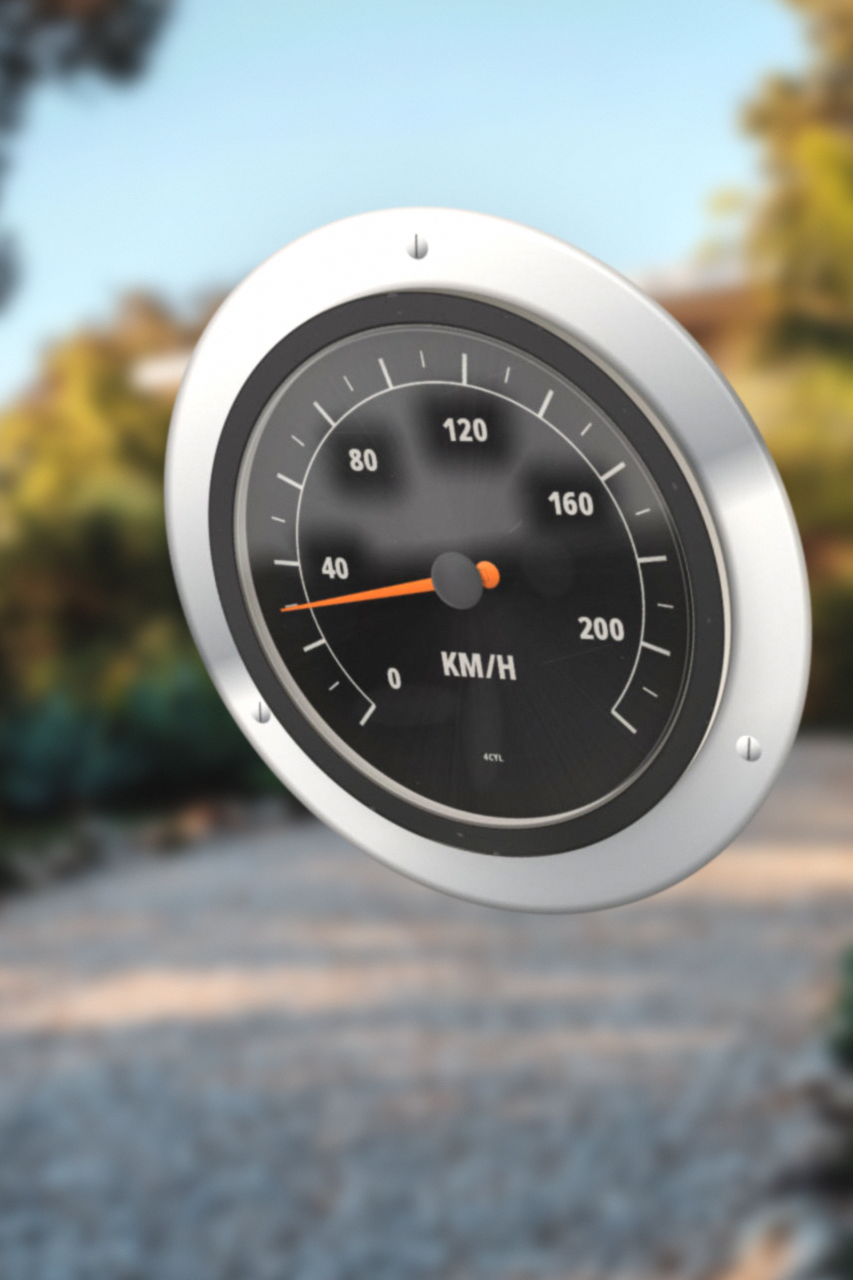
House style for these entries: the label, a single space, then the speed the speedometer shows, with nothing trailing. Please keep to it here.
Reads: 30 km/h
